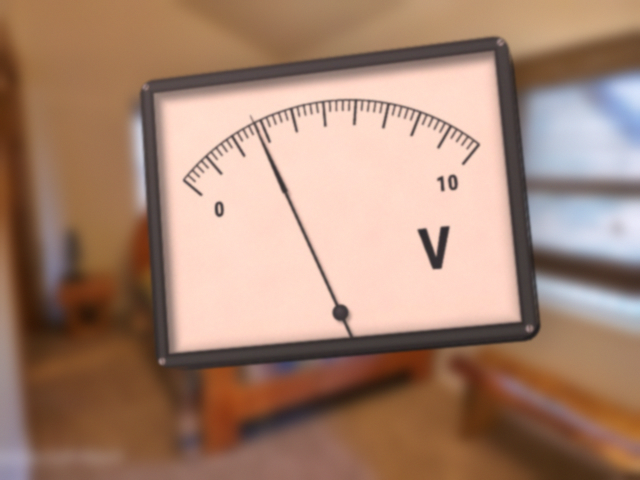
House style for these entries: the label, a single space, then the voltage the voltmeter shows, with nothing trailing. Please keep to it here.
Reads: 2.8 V
